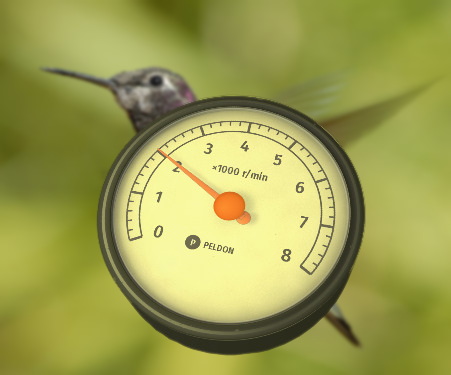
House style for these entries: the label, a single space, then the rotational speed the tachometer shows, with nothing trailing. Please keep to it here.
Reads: 2000 rpm
